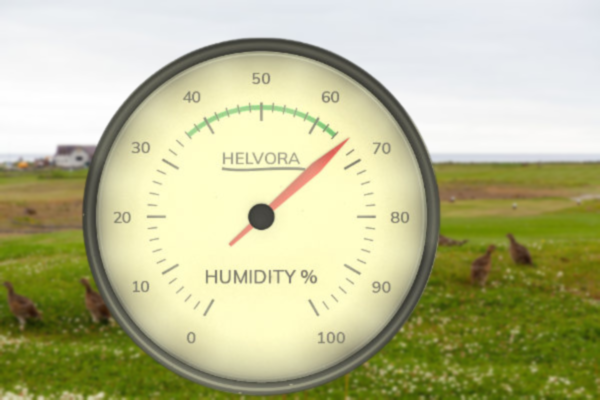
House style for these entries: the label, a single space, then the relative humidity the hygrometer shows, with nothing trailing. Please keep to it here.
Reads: 66 %
